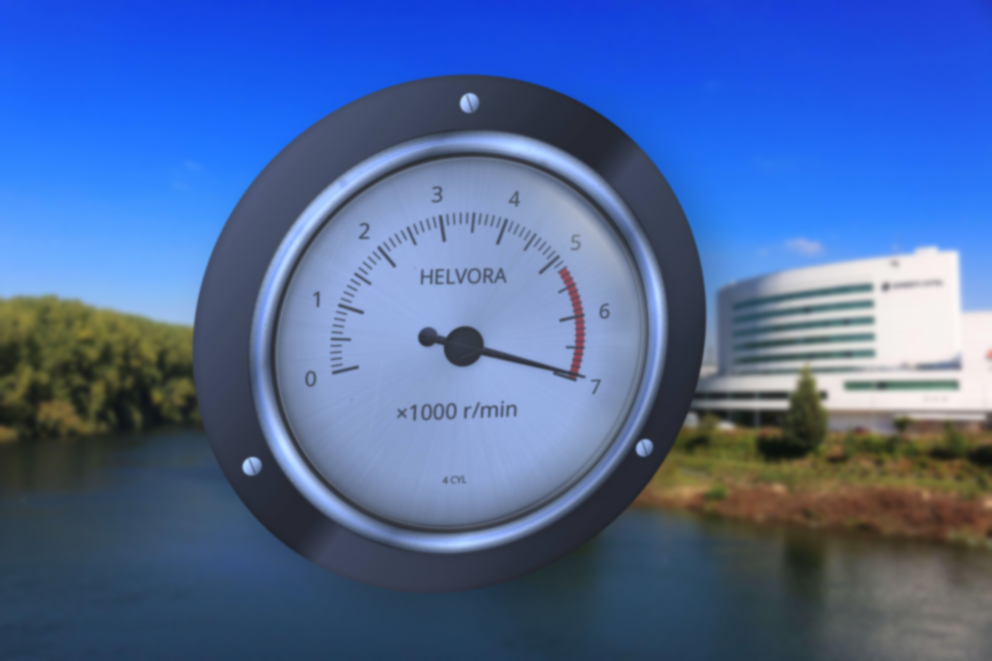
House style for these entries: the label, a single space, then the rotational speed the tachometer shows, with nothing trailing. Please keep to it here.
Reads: 6900 rpm
